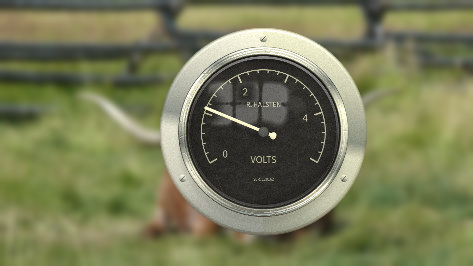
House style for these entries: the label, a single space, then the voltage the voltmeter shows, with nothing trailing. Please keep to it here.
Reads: 1.1 V
